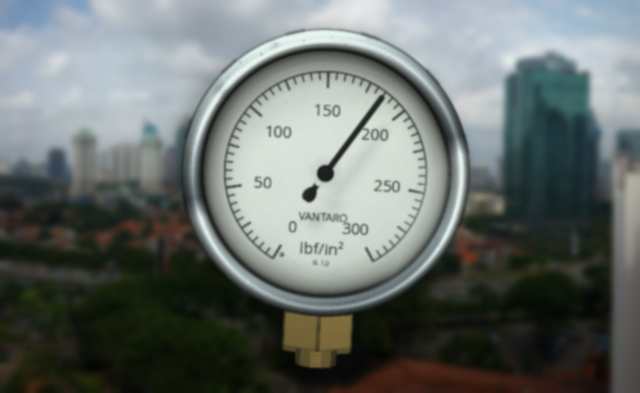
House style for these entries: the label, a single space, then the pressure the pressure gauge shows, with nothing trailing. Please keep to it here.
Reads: 185 psi
